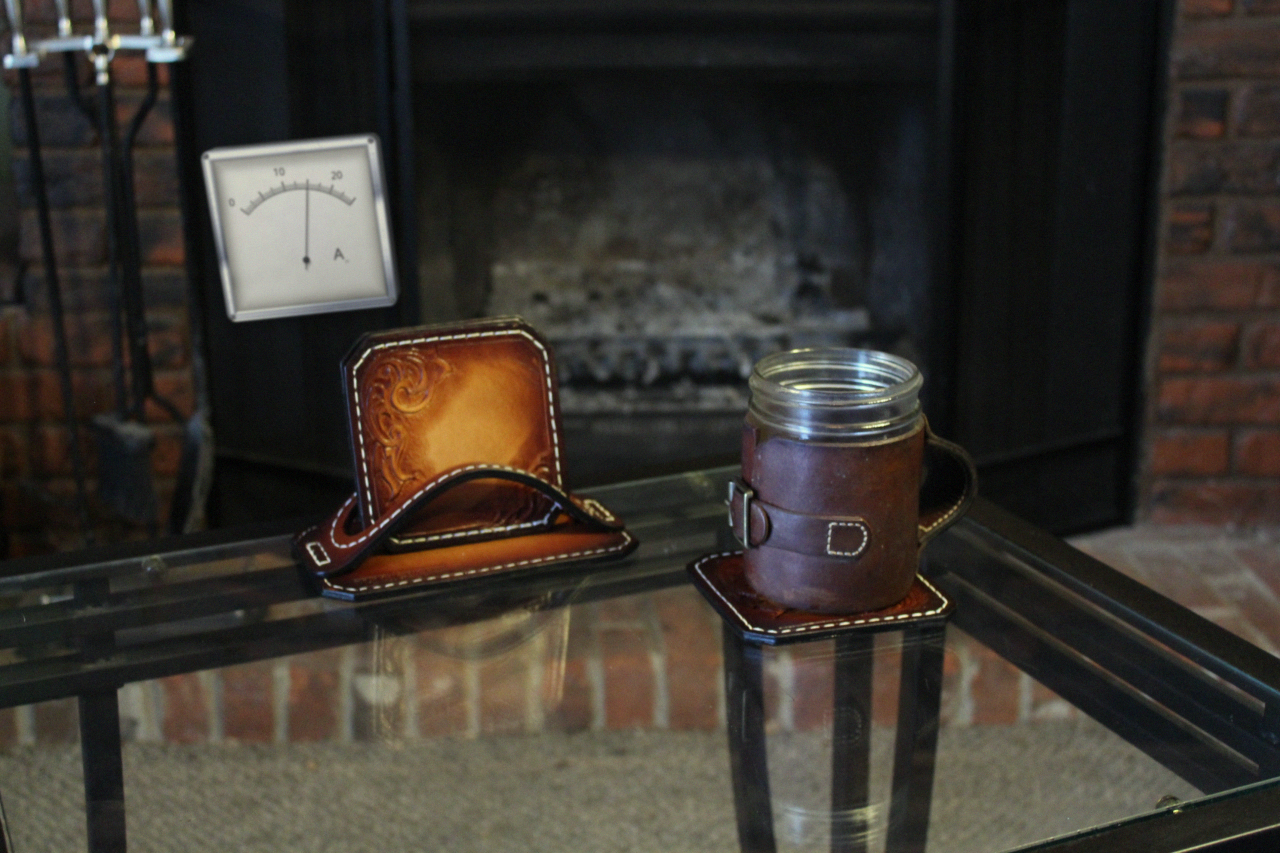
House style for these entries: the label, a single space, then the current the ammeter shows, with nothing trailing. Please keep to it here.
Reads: 15 A
